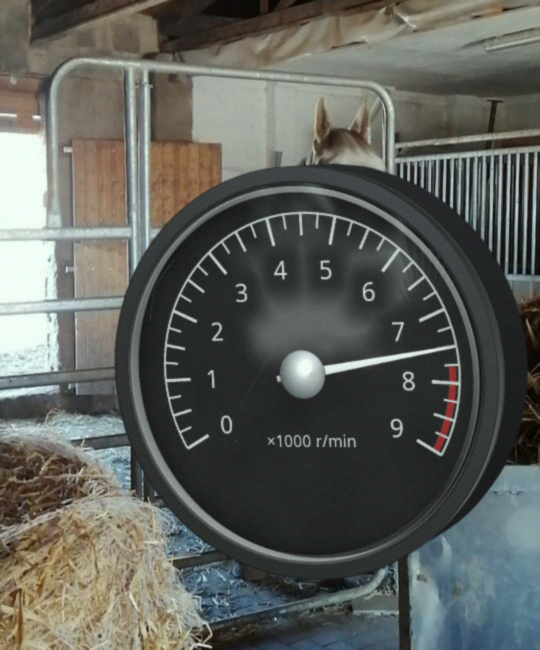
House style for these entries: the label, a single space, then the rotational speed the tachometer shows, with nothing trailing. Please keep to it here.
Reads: 7500 rpm
